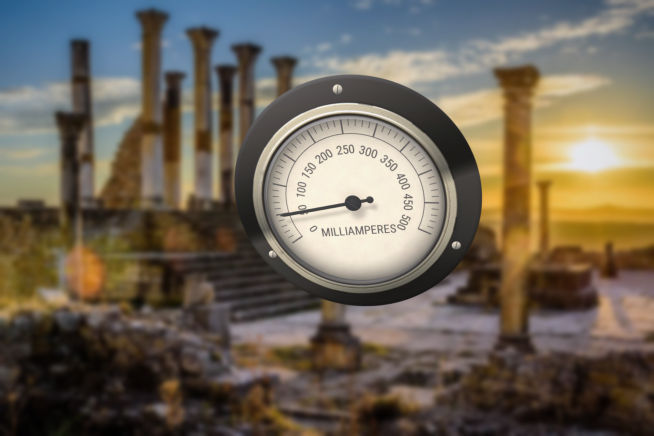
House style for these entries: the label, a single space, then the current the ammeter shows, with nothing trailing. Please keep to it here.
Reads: 50 mA
